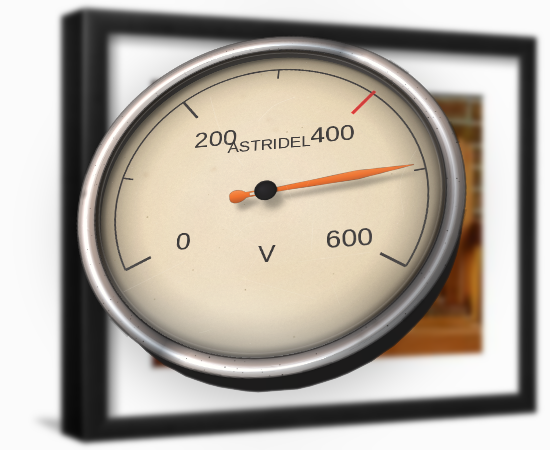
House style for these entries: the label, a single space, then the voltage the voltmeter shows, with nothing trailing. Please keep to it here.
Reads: 500 V
